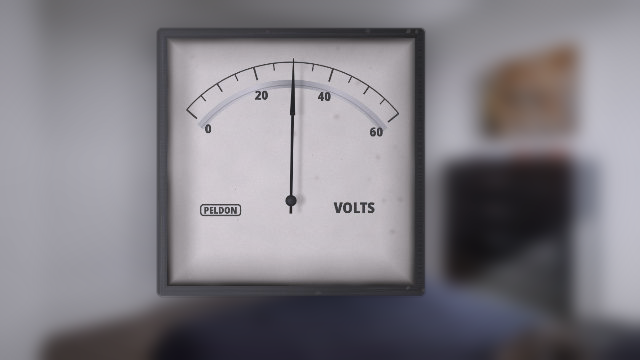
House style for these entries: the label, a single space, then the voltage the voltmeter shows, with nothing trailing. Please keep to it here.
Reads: 30 V
